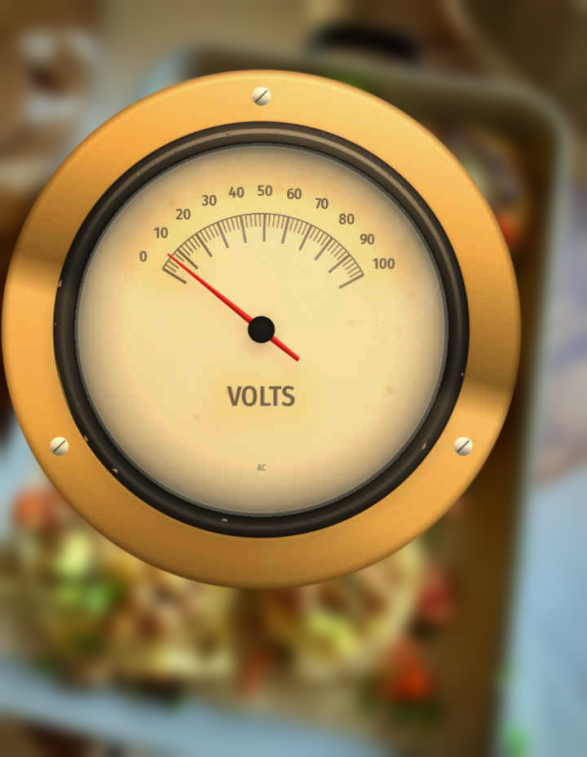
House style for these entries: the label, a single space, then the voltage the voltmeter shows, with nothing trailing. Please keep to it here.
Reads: 6 V
